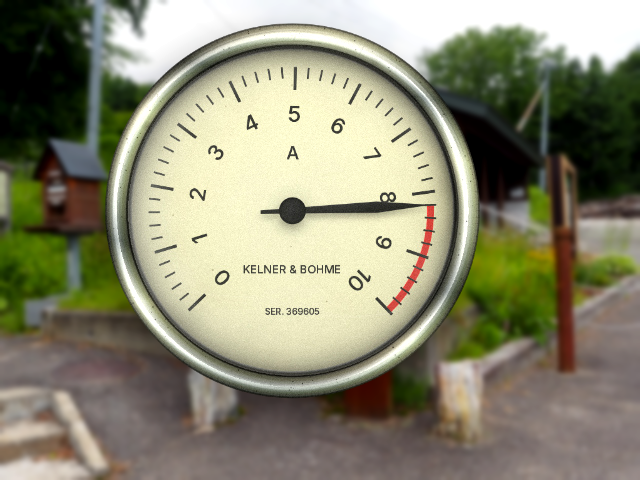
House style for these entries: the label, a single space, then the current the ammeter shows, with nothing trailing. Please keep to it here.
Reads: 8.2 A
